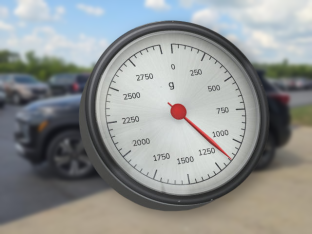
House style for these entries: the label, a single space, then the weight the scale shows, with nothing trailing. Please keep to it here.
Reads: 1150 g
